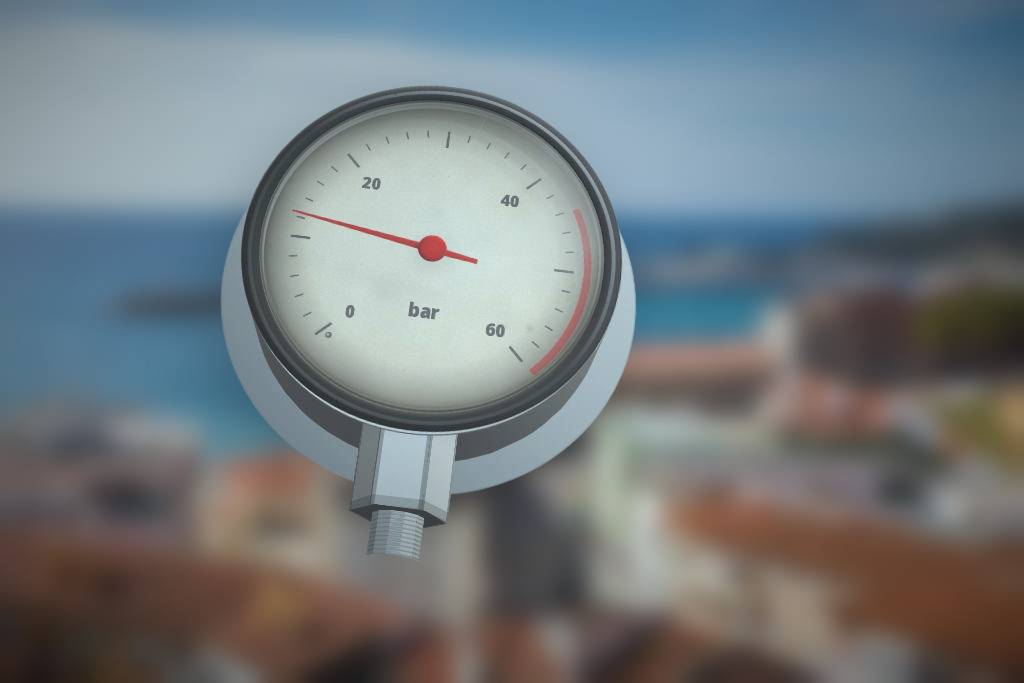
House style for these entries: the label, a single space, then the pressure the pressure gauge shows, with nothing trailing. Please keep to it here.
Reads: 12 bar
